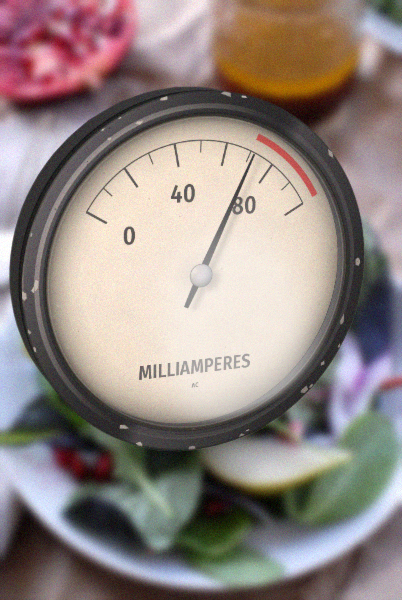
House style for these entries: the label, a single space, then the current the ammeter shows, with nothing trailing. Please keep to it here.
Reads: 70 mA
